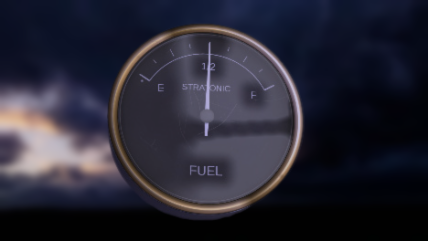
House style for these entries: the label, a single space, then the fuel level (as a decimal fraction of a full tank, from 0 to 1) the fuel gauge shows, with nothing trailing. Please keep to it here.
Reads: 0.5
